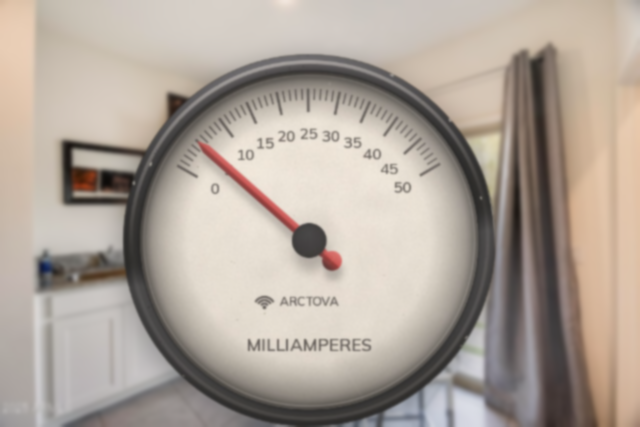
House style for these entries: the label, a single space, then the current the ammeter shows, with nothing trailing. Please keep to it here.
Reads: 5 mA
